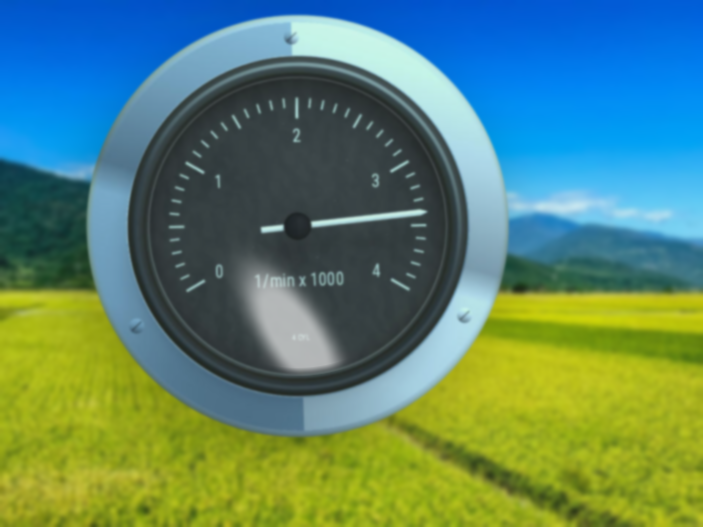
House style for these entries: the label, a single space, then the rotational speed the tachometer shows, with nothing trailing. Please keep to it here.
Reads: 3400 rpm
